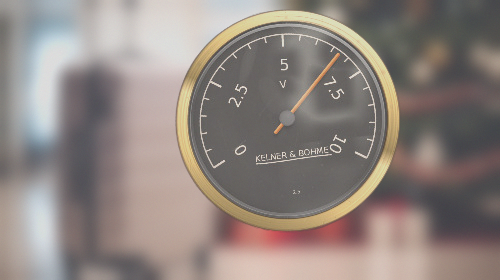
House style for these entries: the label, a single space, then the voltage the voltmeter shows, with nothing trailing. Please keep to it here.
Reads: 6.75 V
